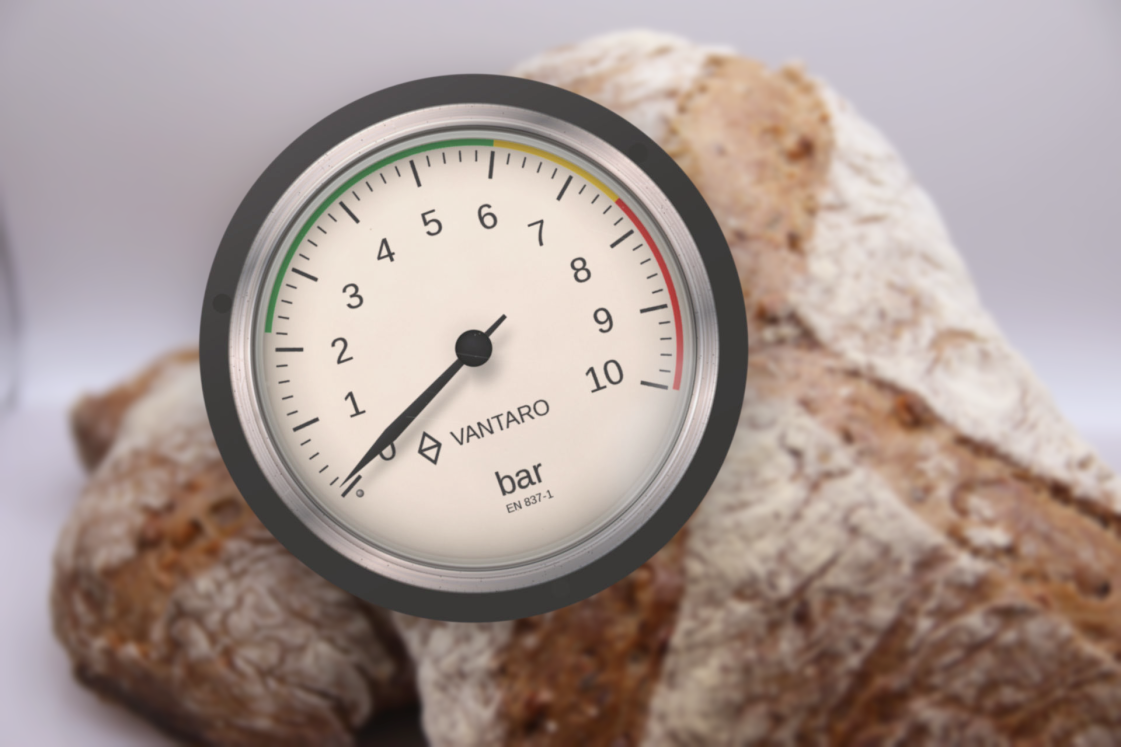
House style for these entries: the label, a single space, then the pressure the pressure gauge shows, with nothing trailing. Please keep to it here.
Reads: 0.1 bar
